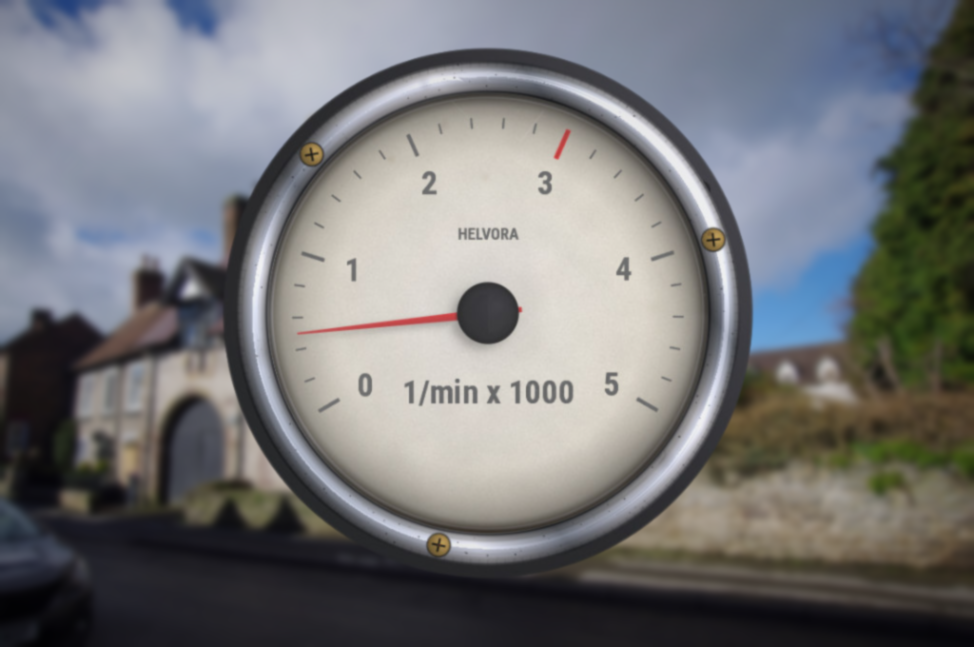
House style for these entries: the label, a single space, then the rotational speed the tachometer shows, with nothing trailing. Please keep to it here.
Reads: 500 rpm
